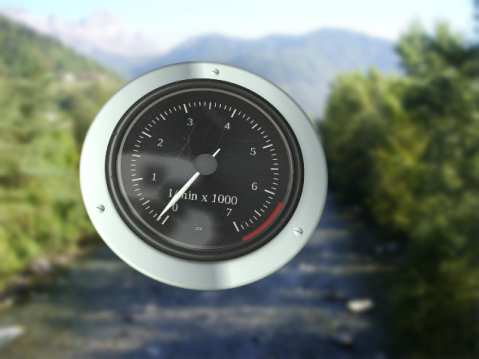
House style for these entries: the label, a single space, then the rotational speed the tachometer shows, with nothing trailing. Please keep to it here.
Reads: 100 rpm
